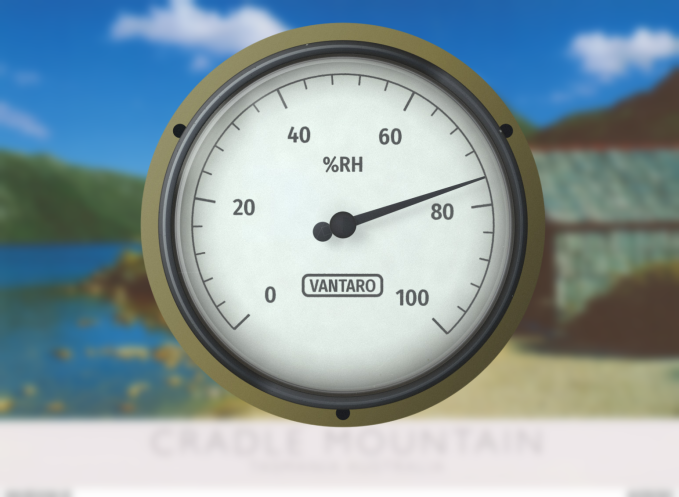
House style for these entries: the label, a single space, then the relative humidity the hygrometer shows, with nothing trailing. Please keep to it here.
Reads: 76 %
